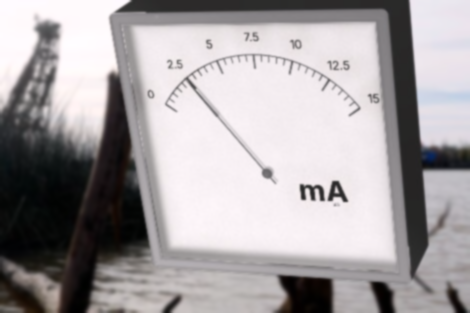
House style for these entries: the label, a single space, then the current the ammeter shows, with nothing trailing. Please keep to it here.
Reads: 2.5 mA
